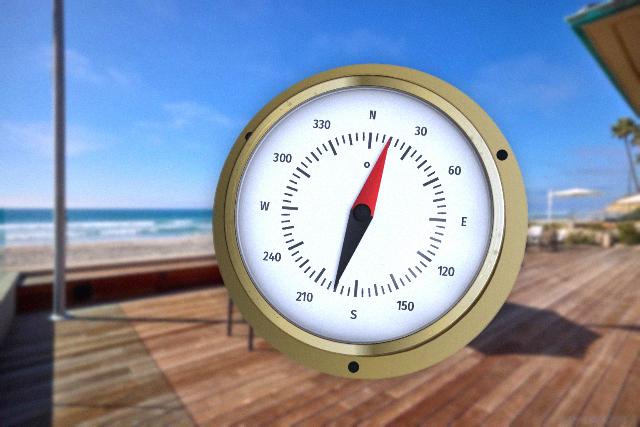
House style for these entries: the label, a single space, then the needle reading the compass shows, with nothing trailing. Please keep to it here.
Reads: 15 °
